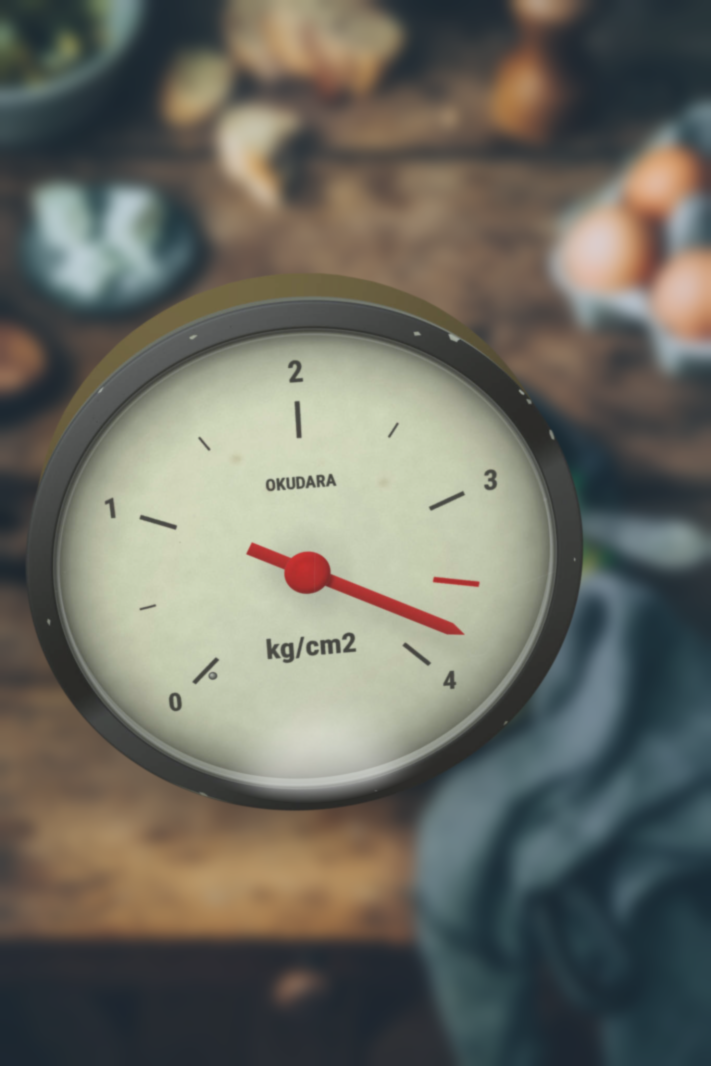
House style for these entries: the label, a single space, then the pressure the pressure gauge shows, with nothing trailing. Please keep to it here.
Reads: 3.75 kg/cm²
